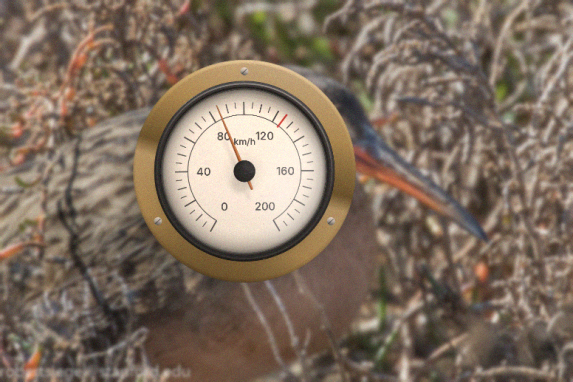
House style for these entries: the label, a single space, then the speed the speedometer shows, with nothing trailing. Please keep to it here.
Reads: 85 km/h
